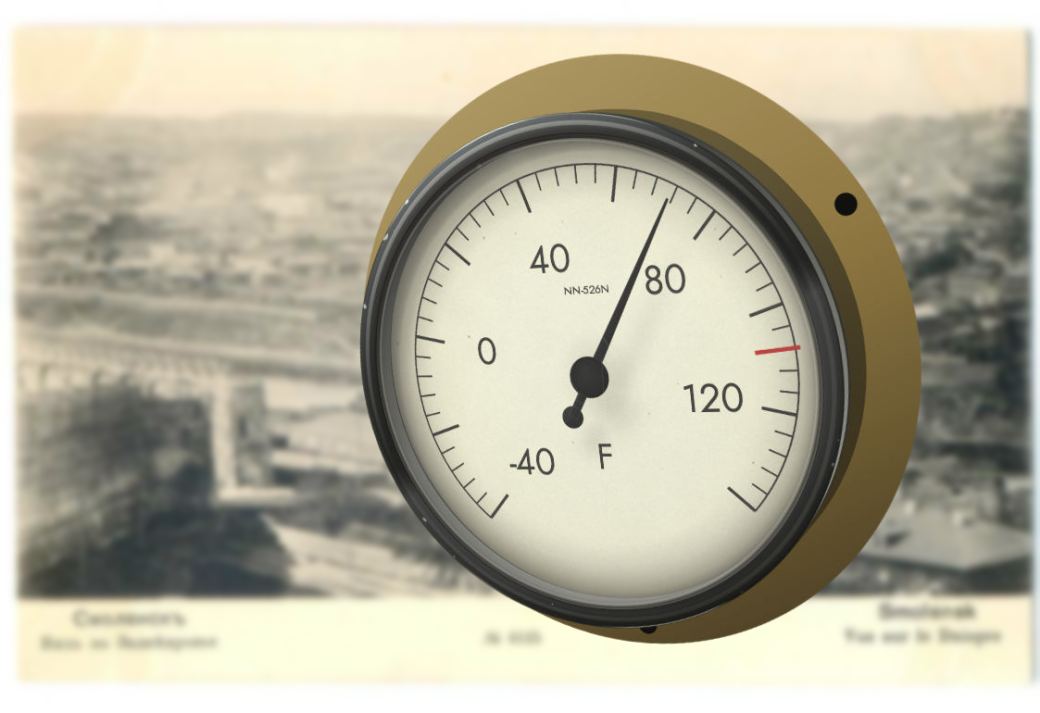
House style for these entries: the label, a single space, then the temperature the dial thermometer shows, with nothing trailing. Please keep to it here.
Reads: 72 °F
